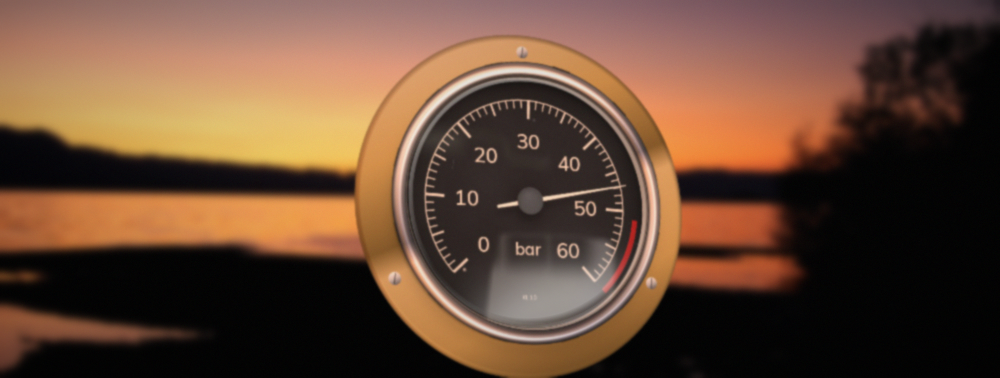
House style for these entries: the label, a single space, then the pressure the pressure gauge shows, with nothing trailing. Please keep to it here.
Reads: 47 bar
